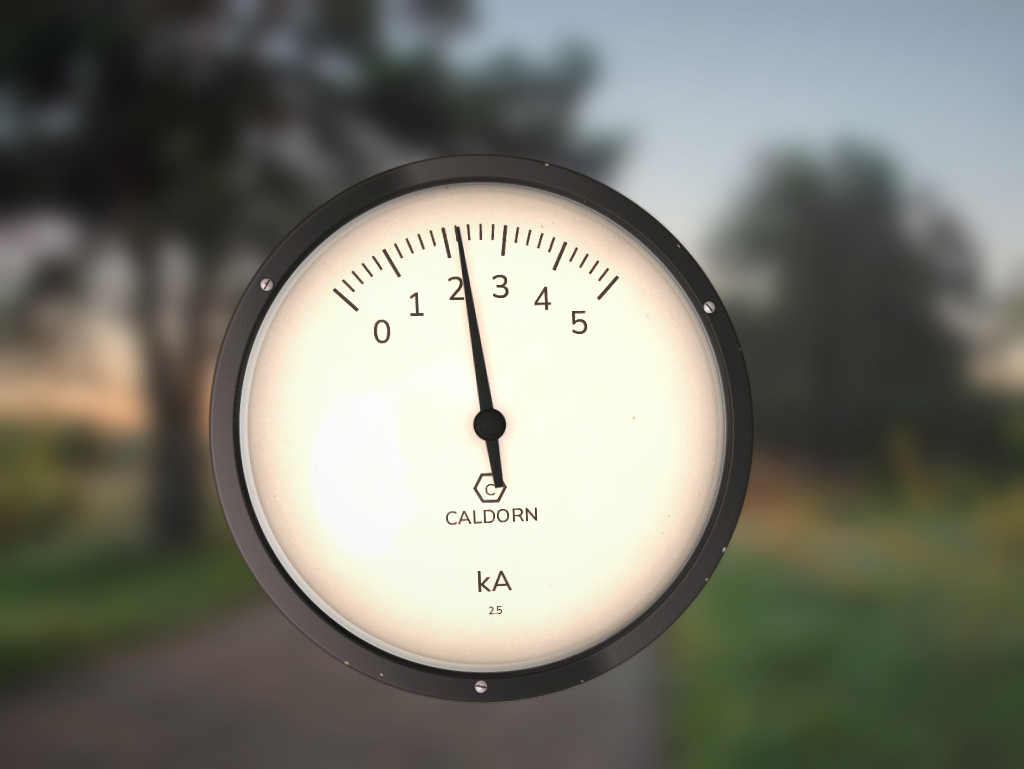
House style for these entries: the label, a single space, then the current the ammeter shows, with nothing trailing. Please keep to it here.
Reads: 2.2 kA
